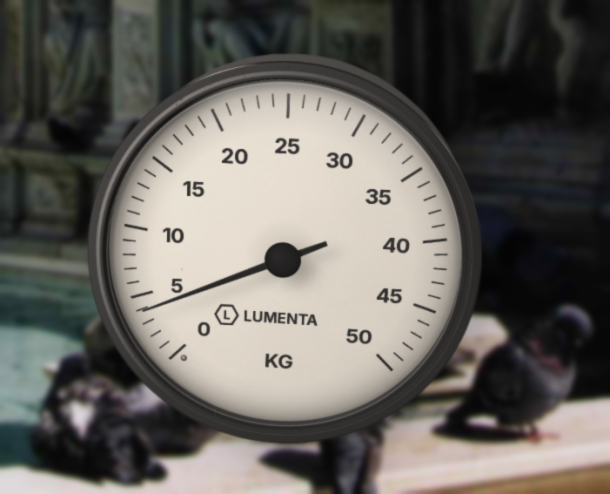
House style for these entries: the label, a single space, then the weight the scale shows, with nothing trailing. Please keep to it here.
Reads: 4 kg
